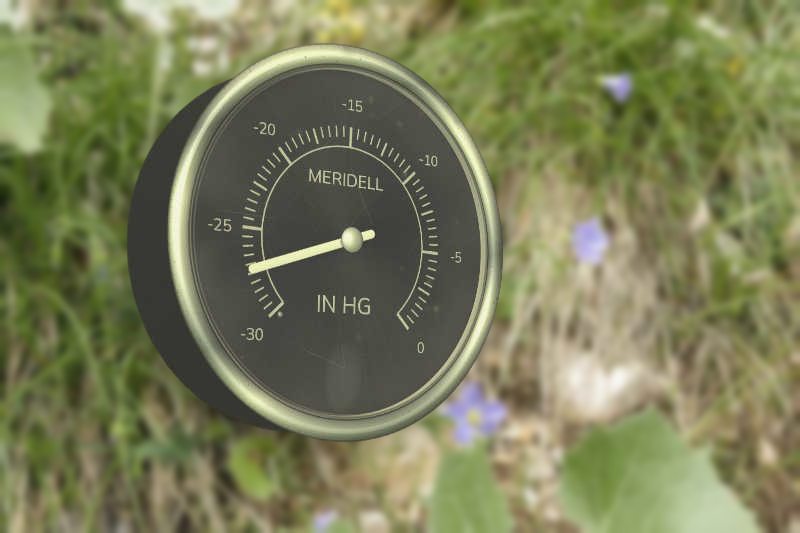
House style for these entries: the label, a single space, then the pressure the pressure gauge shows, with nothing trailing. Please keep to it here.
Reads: -27.25 inHg
